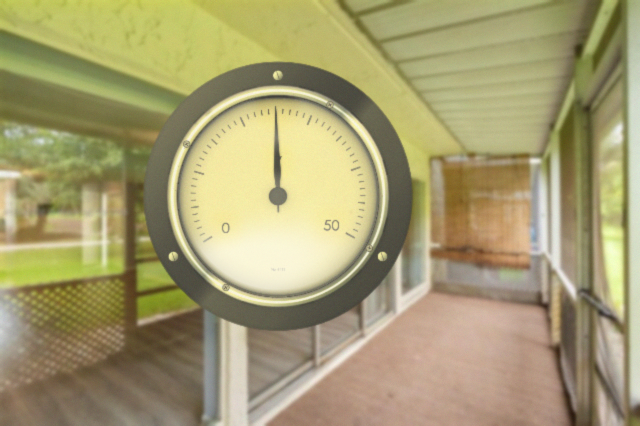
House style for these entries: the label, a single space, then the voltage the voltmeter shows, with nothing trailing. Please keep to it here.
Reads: 25 V
